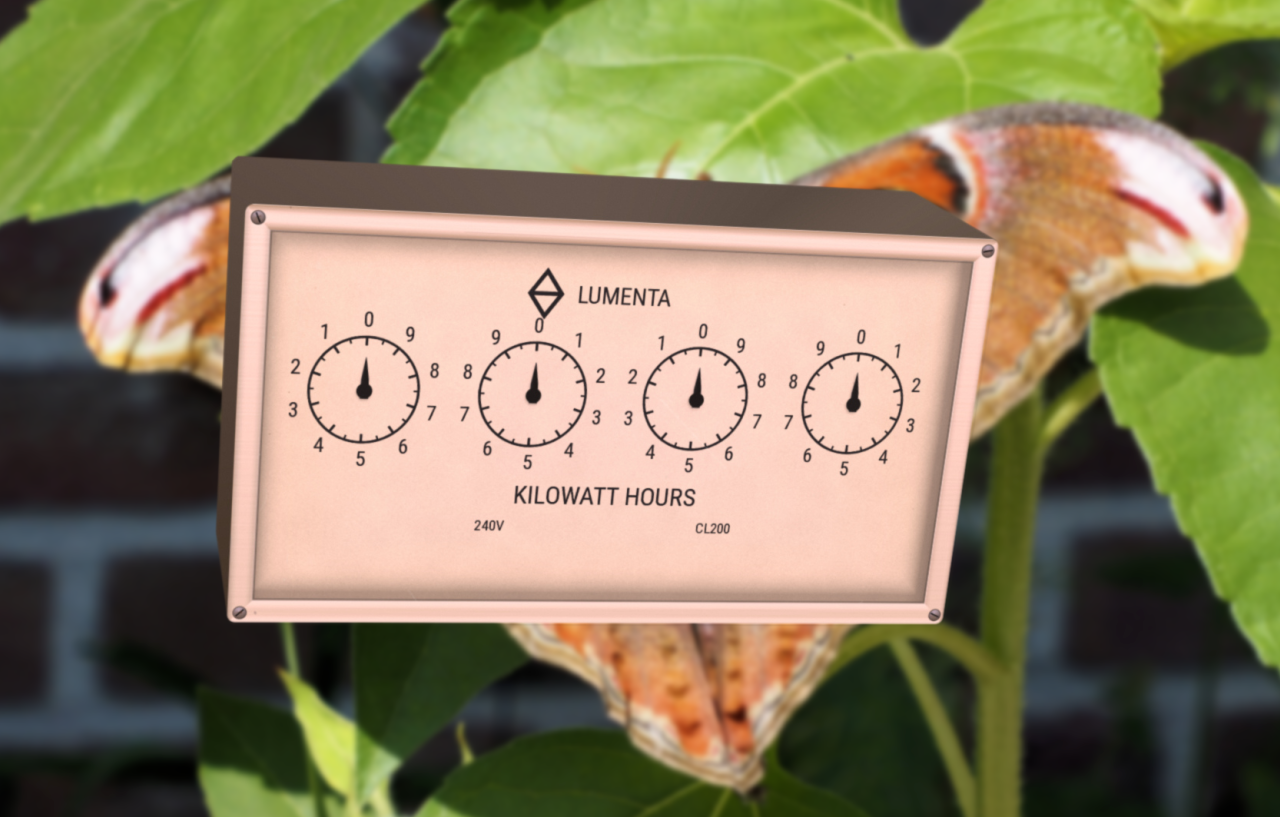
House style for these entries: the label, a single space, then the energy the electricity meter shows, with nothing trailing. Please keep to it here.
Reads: 0 kWh
